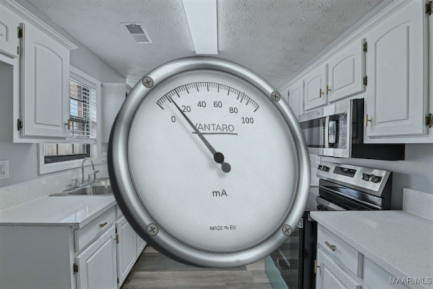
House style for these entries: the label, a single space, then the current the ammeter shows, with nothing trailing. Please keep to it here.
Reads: 10 mA
